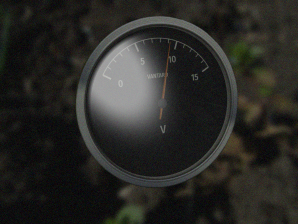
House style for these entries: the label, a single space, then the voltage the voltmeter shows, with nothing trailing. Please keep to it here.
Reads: 9 V
